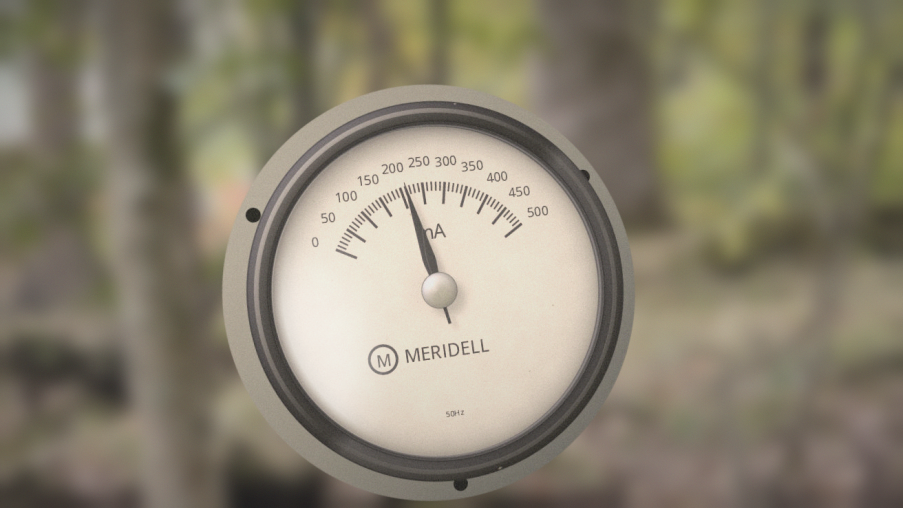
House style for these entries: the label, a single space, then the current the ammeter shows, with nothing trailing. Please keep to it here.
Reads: 210 mA
